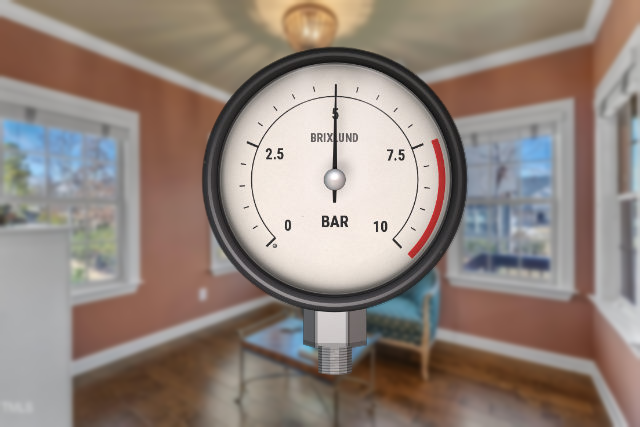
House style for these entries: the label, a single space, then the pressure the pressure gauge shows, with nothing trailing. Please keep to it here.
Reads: 5 bar
